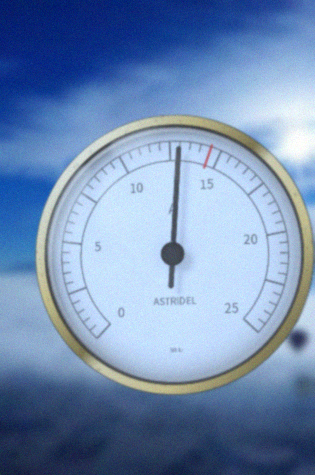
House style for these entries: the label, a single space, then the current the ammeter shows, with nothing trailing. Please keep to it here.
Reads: 13 A
